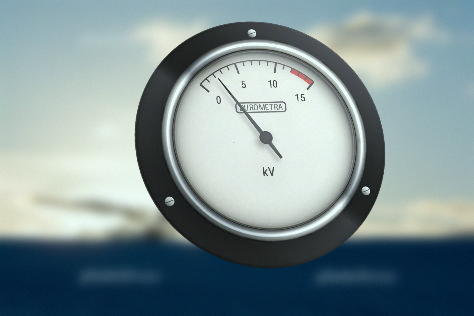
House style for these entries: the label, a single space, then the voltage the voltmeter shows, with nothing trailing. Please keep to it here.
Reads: 2 kV
